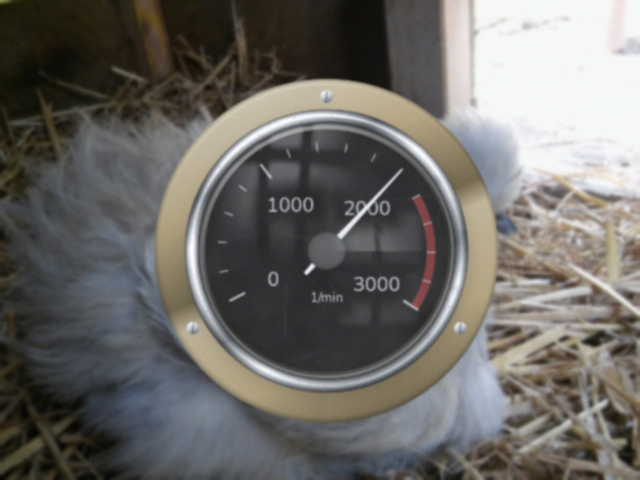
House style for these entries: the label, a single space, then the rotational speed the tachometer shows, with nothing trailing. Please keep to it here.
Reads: 2000 rpm
